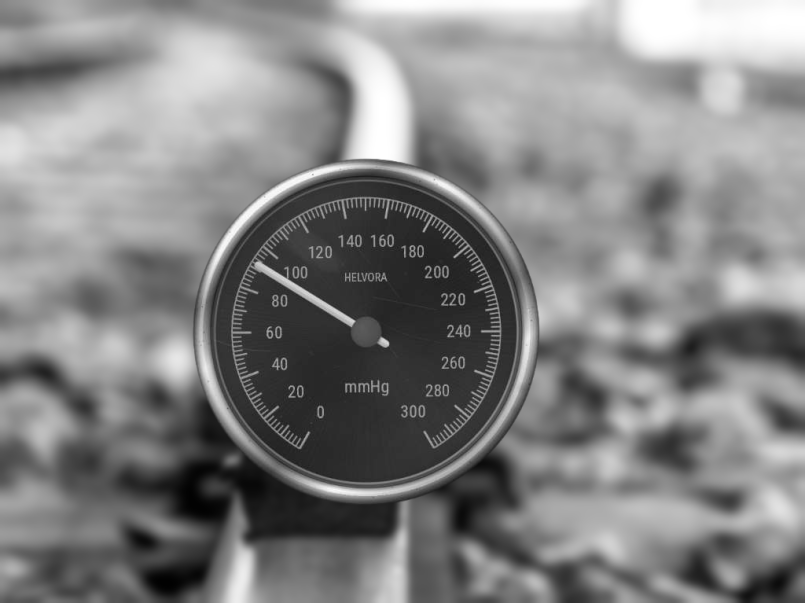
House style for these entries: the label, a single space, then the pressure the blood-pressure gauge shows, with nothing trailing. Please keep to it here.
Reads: 92 mmHg
